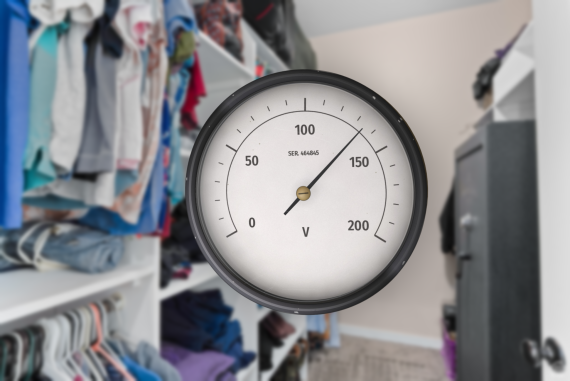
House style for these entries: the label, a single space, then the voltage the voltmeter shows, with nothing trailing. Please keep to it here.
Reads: 135 V
